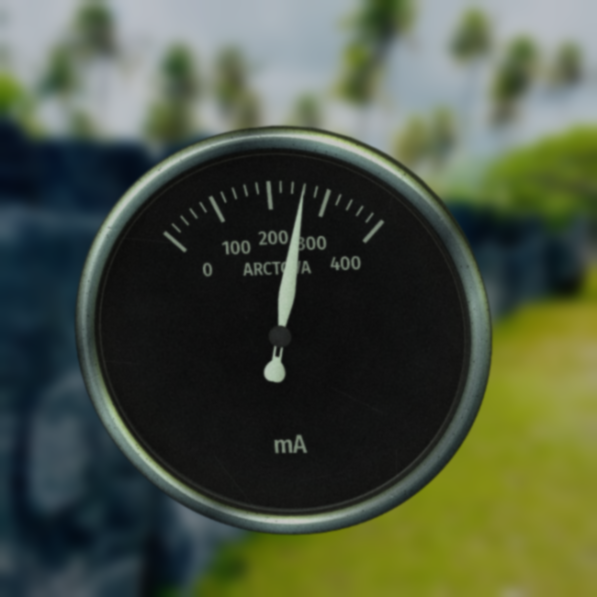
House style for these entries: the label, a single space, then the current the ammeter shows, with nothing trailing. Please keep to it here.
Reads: 260 mA
